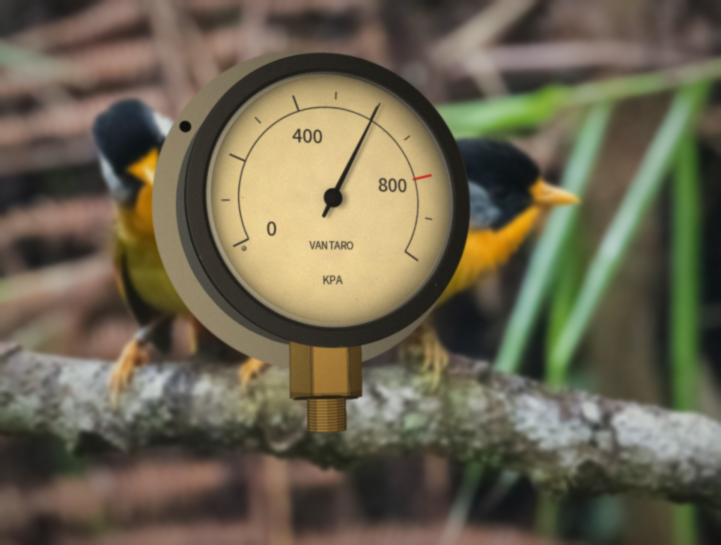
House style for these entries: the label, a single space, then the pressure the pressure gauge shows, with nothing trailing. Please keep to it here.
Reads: 600 kPa
